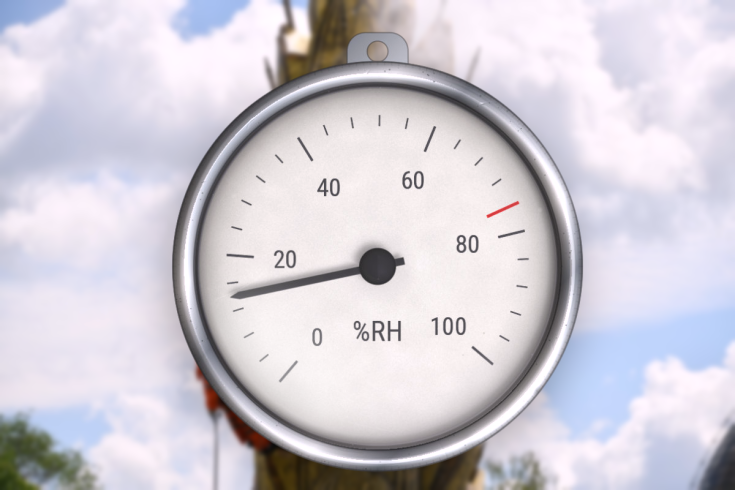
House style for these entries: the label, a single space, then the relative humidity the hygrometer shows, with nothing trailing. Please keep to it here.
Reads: 14 %
